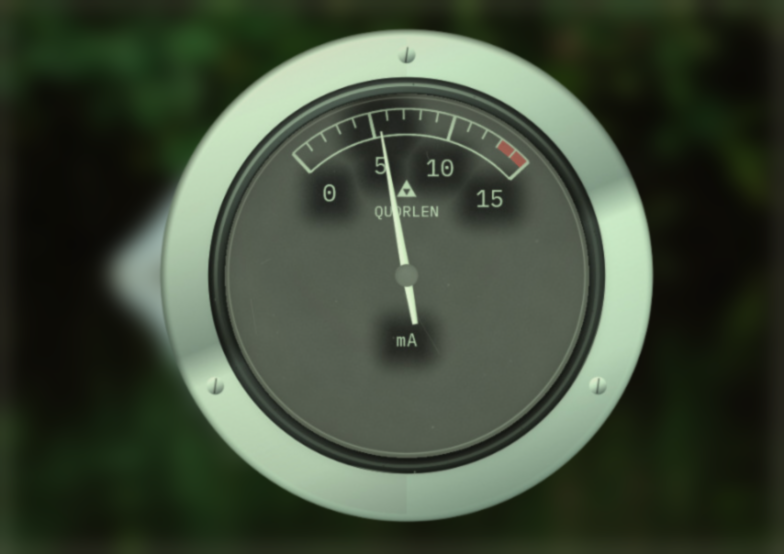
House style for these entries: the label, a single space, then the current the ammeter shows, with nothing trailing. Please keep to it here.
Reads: 5.5 mA
